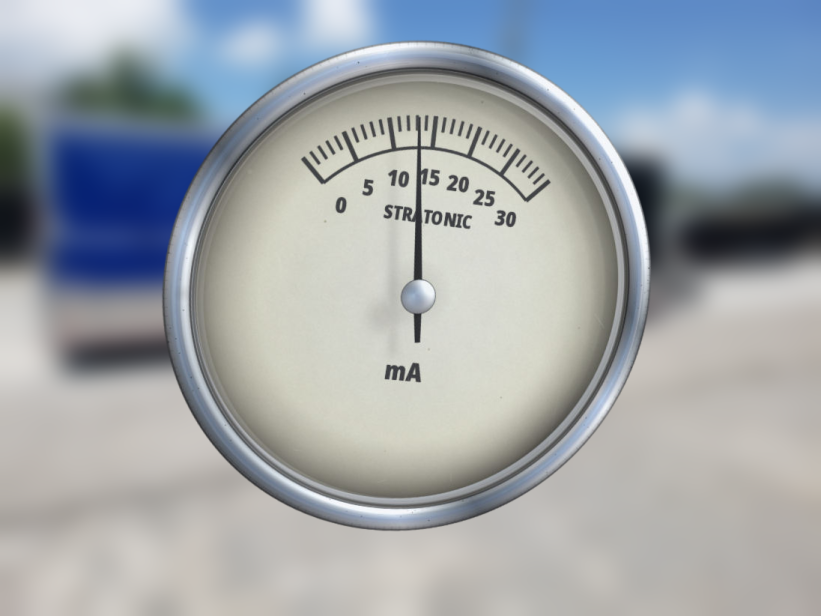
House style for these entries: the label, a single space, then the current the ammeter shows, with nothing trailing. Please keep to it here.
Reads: 13 mA
